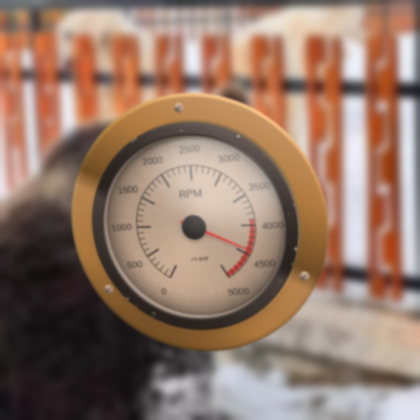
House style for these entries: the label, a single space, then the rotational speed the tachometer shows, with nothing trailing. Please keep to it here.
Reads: 4400 rpm
